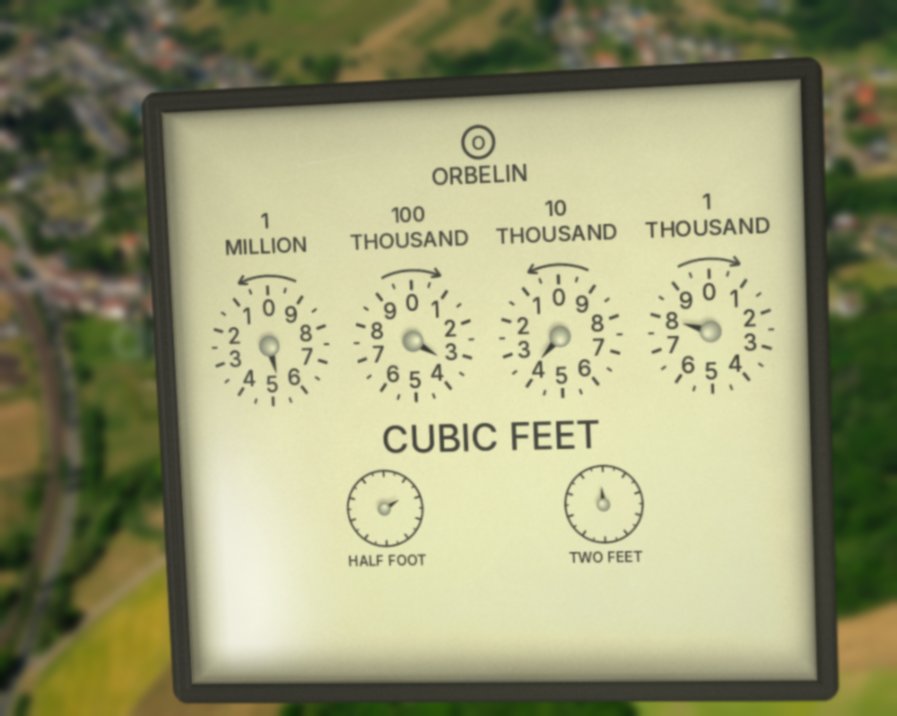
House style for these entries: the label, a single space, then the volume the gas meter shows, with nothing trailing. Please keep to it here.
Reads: 533800 ft³
